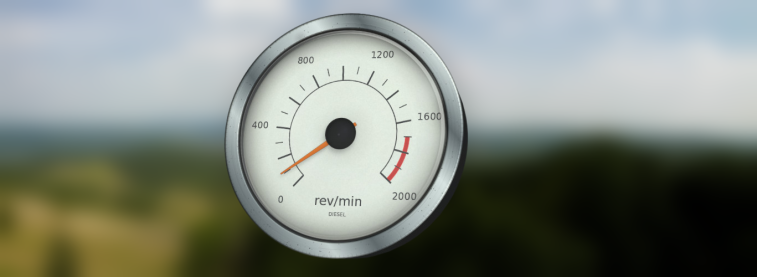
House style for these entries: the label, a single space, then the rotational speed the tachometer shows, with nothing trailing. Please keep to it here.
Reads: 100 rpm
